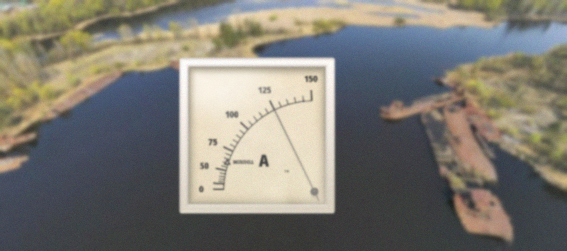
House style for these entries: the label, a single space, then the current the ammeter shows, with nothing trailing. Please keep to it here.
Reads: 125 A
